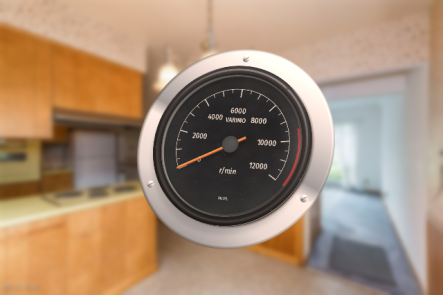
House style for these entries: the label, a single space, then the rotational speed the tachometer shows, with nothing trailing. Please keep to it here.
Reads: 0 rpm
